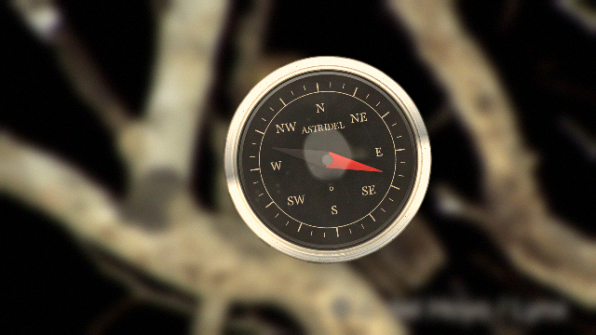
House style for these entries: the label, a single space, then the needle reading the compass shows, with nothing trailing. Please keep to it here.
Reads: 110 °
